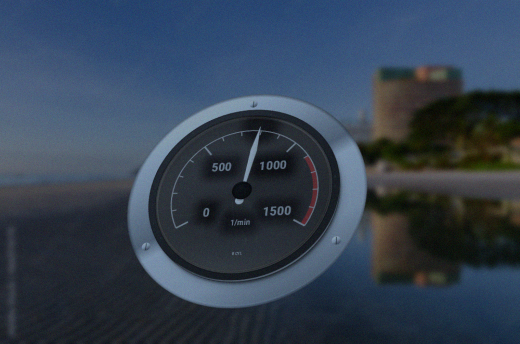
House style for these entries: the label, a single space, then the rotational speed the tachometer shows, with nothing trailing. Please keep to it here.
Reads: 800 rpm
